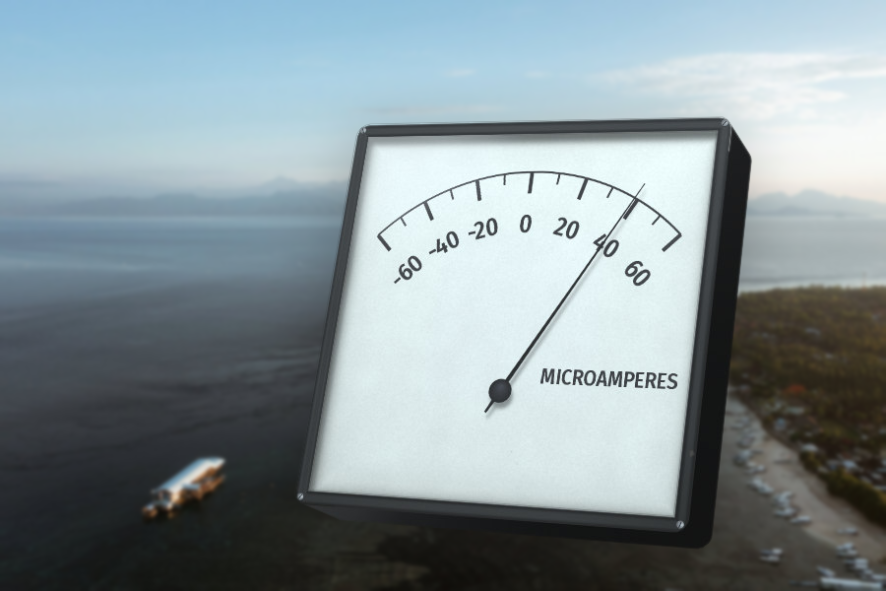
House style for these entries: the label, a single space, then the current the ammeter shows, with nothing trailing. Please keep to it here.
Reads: 40 µA
